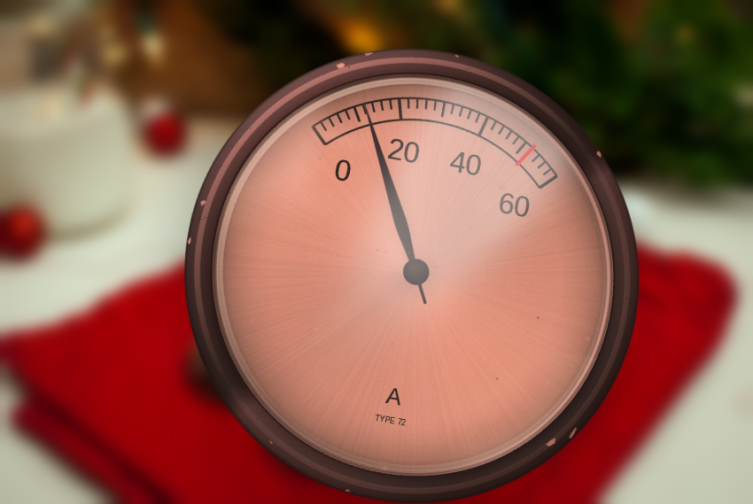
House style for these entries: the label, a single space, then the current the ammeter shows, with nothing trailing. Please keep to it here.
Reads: 12 A
